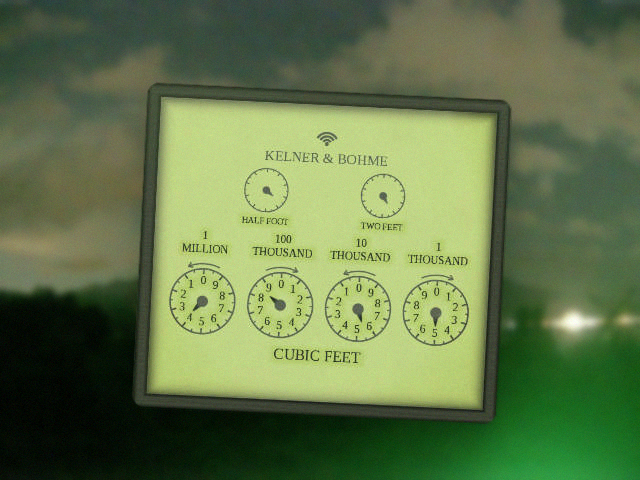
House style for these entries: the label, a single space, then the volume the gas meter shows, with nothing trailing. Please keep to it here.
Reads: 385500 ft³
